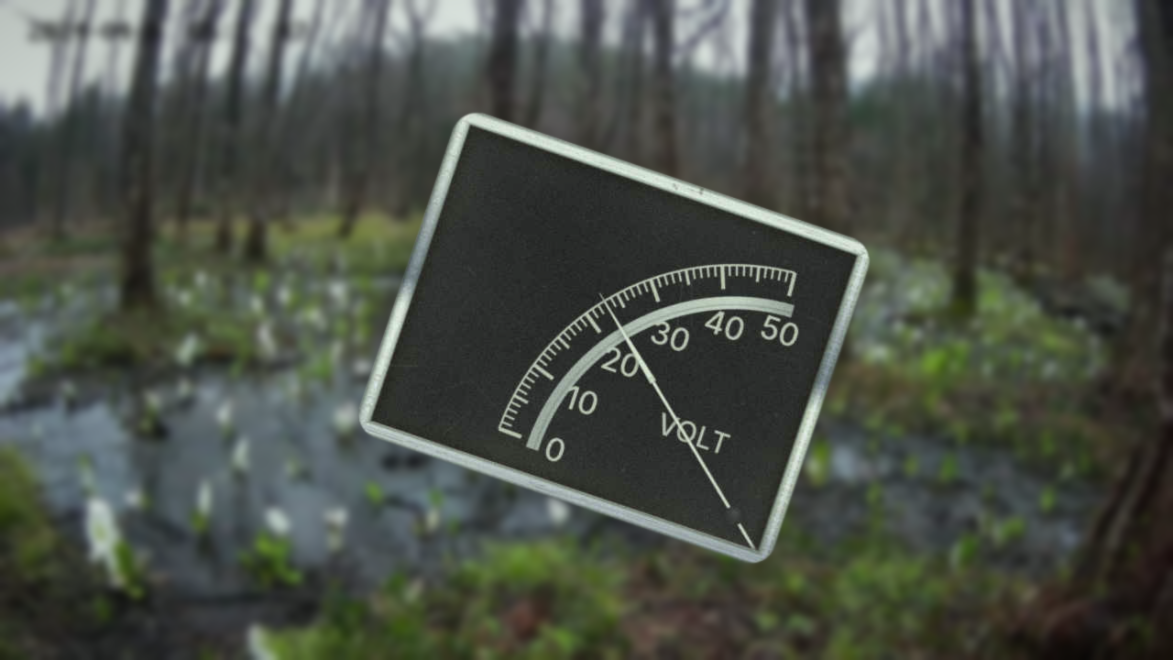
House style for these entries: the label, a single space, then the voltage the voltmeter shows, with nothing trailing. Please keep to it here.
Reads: 23 V
